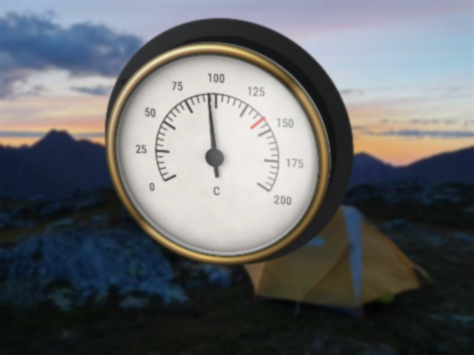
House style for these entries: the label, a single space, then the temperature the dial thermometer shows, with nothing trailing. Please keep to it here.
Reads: 95 °C
